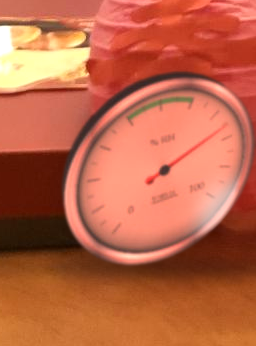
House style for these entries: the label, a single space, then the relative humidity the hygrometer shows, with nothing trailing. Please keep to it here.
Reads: 75 %
